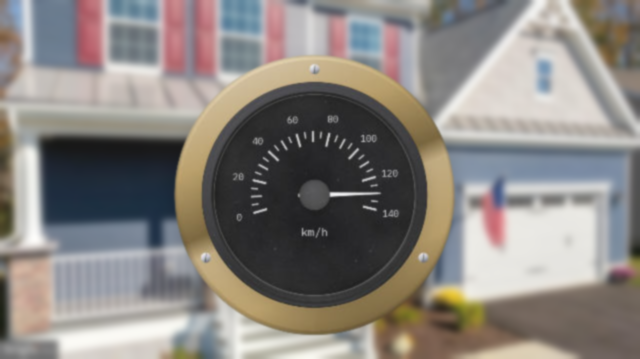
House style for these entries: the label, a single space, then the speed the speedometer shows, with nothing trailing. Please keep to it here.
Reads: 130 km/h
